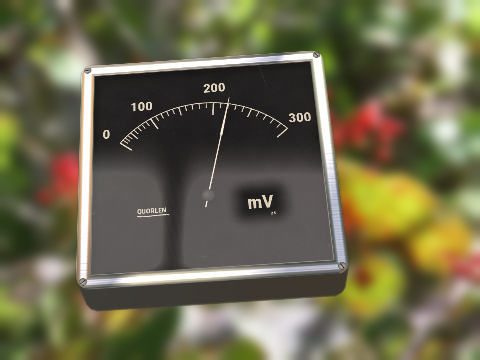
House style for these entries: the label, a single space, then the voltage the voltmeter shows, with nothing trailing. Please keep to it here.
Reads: 220 mV
